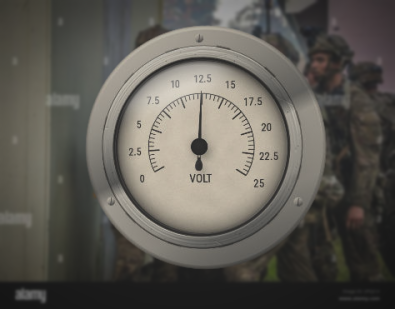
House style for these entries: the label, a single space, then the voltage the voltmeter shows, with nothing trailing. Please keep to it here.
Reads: 12.5 V
